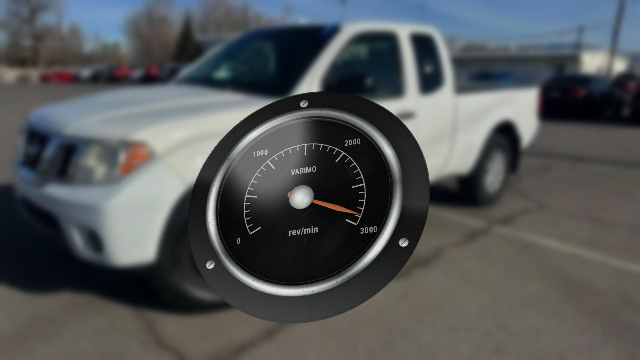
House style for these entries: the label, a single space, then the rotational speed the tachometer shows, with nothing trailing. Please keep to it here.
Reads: 2900 rpm
